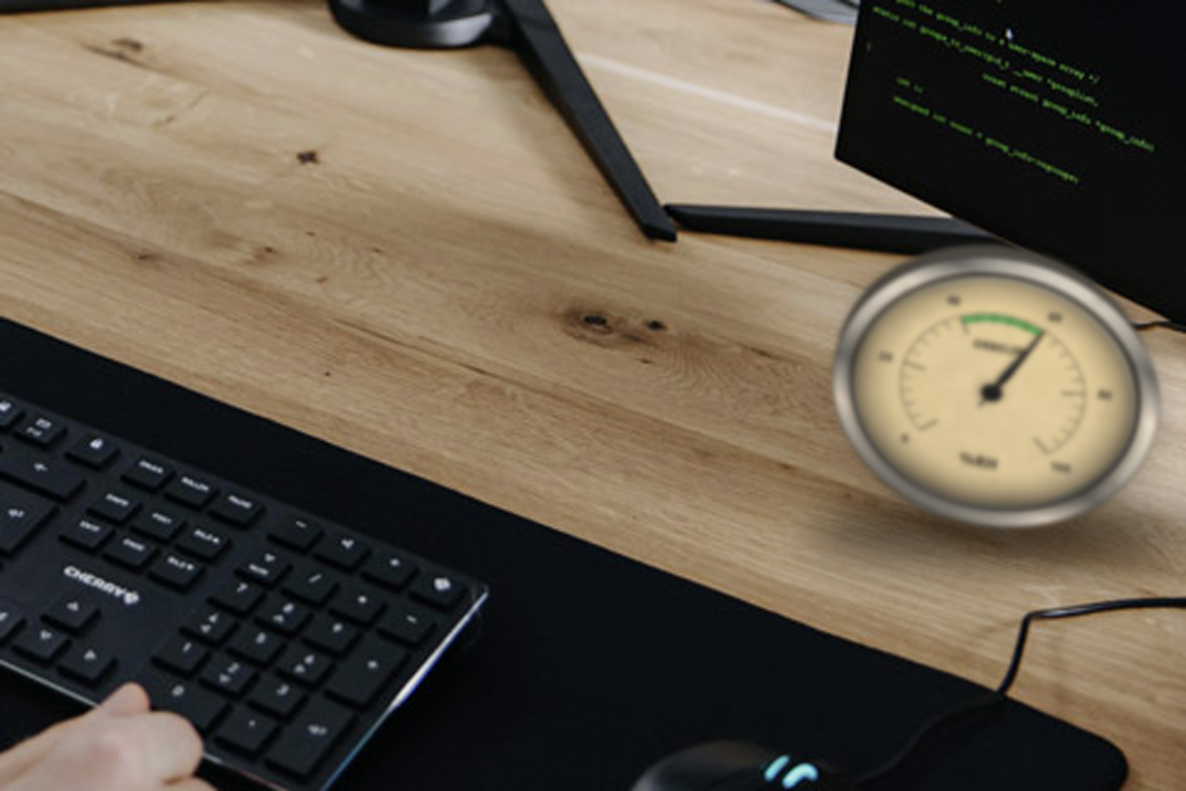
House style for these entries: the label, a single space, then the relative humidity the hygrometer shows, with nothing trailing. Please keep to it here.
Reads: 60 %
